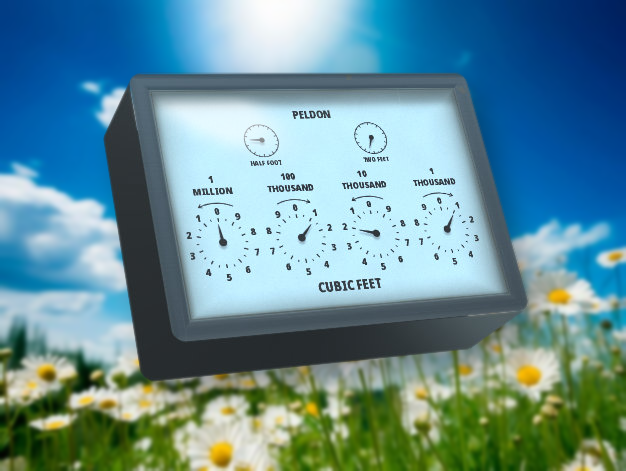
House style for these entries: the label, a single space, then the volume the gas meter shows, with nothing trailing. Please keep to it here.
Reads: 12100 ft³
